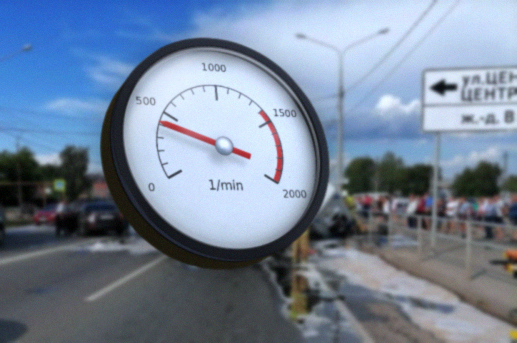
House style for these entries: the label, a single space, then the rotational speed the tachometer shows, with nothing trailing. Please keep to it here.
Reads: 400 rpm
